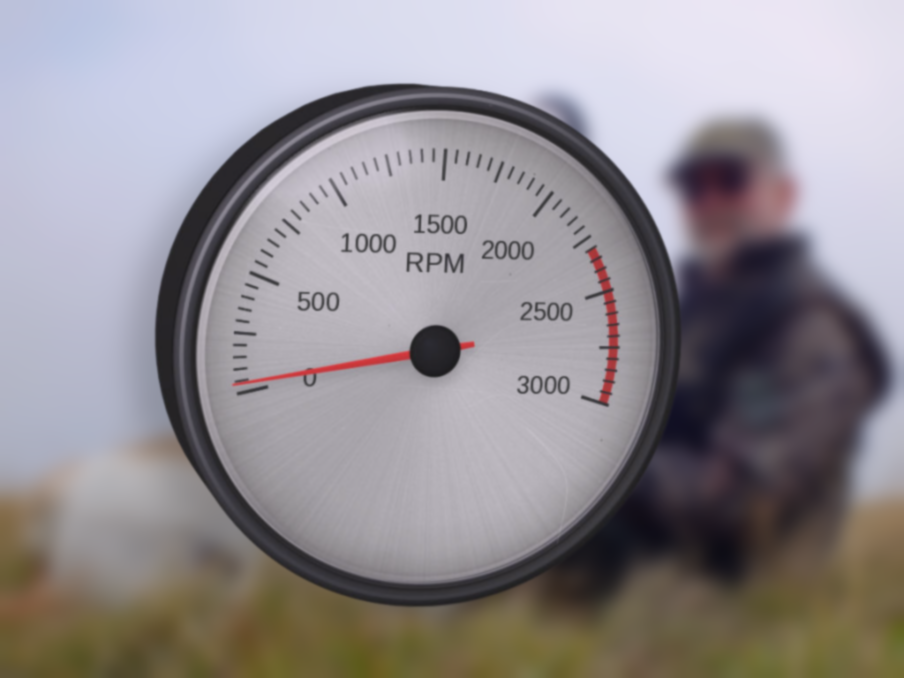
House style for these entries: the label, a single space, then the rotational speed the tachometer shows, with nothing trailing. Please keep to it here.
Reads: 50 rpm
